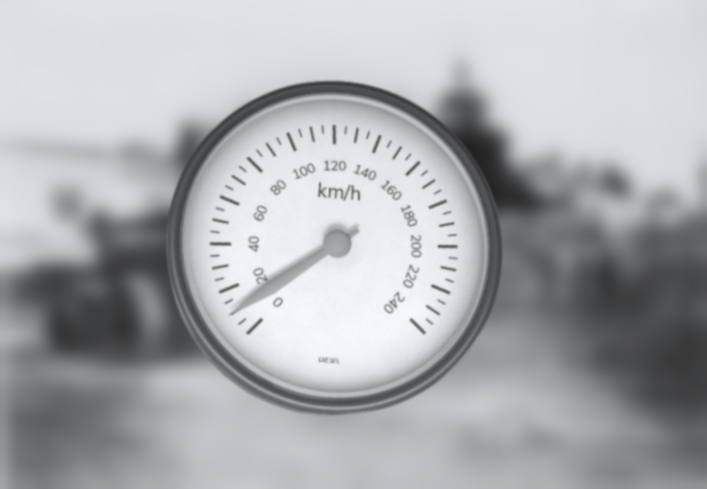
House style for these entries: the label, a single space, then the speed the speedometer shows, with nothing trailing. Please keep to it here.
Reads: 10 km/h
